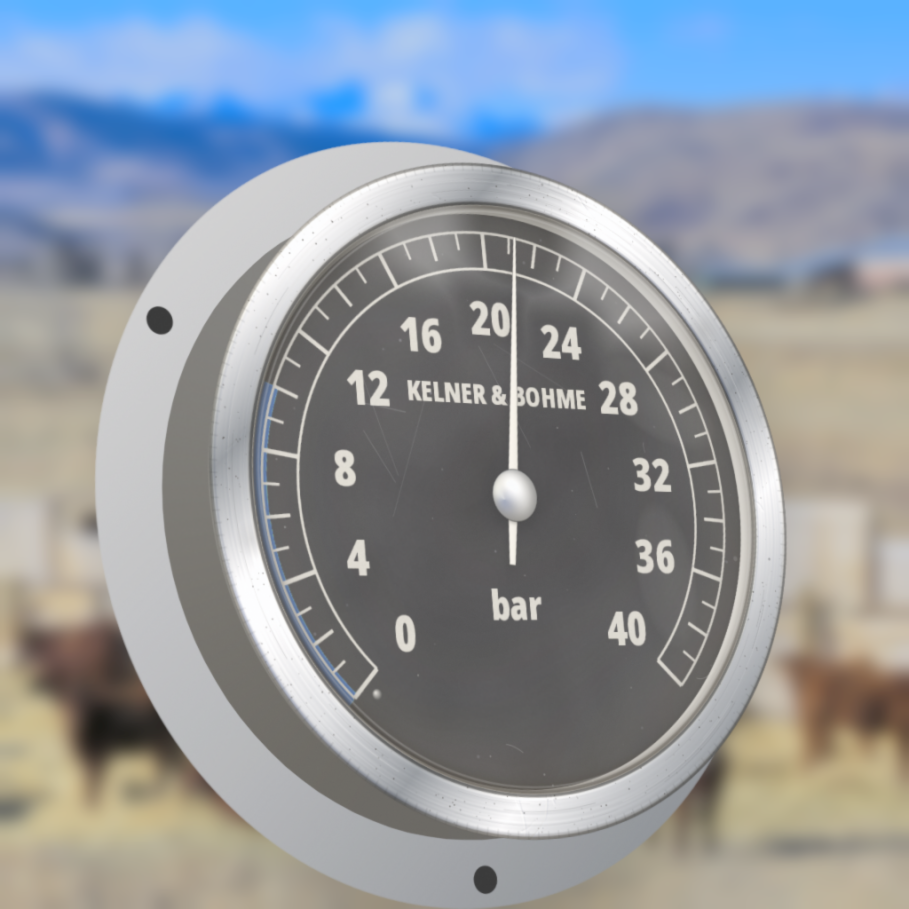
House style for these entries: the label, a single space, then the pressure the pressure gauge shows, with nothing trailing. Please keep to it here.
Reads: 21 bar
